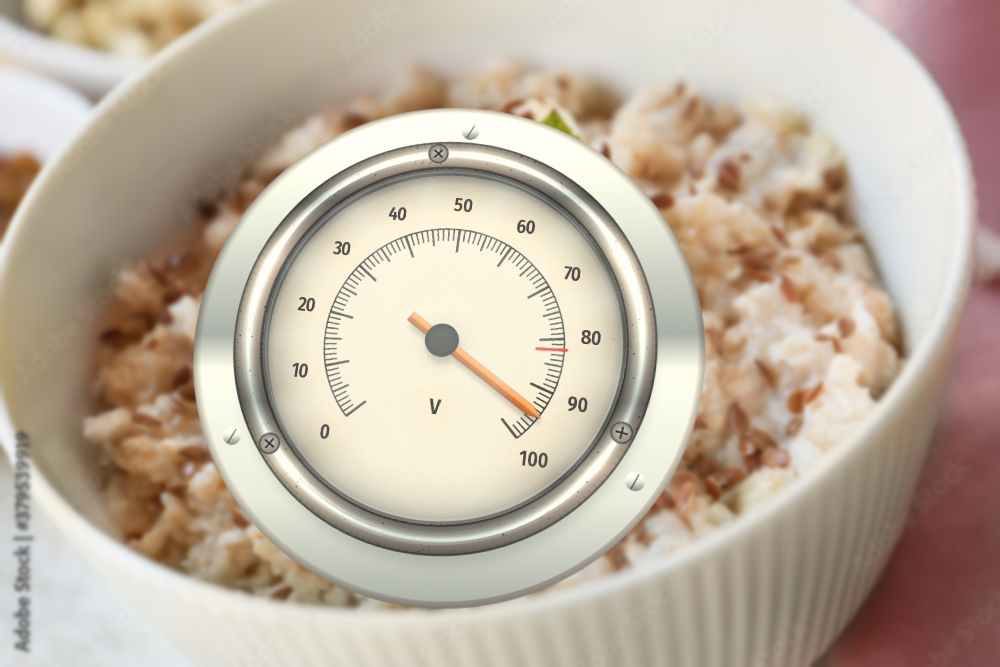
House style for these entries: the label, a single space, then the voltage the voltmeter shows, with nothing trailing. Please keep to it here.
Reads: 95 V
